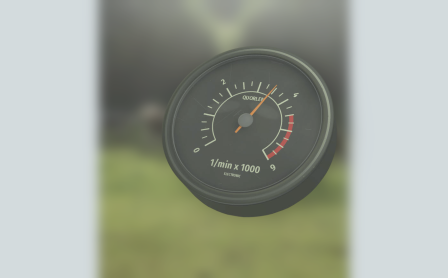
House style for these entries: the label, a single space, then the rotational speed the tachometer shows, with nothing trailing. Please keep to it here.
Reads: 3500 rpm
